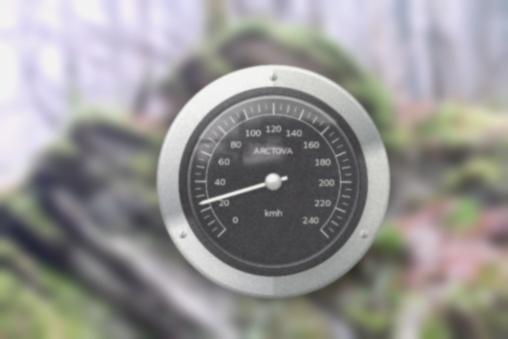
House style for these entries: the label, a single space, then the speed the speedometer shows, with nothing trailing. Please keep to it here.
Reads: 25 km/h
